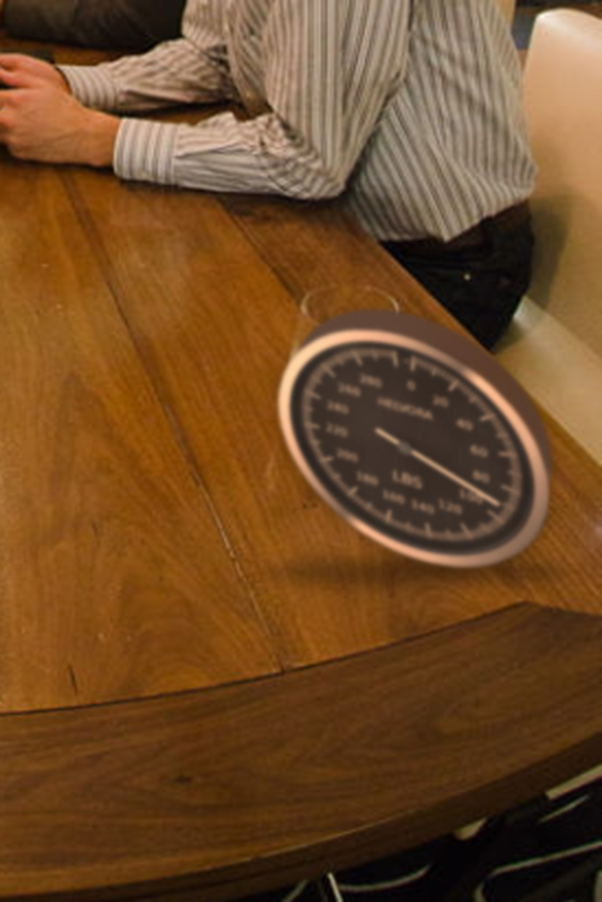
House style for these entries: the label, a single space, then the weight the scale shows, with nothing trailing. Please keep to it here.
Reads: 90 lb
